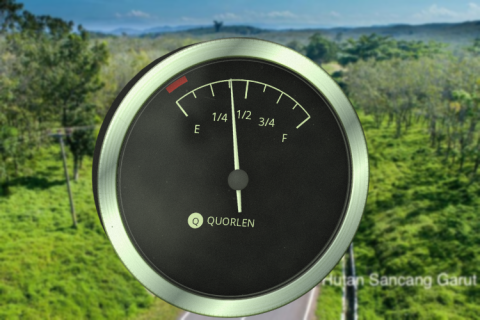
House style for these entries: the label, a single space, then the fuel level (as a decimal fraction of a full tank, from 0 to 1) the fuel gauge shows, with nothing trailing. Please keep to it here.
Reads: 0.375
